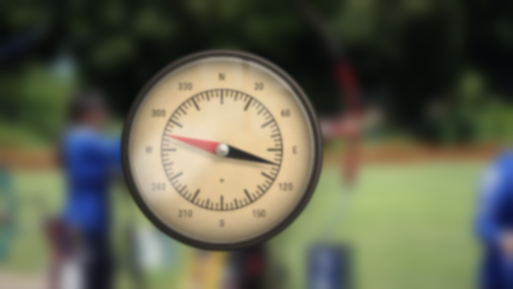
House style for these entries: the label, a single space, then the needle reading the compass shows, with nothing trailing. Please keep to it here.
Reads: 285 °
